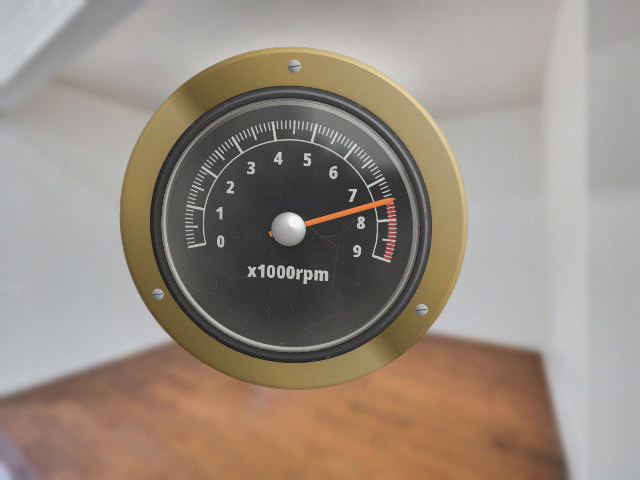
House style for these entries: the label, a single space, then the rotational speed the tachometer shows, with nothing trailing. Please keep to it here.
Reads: 7500 rpm
